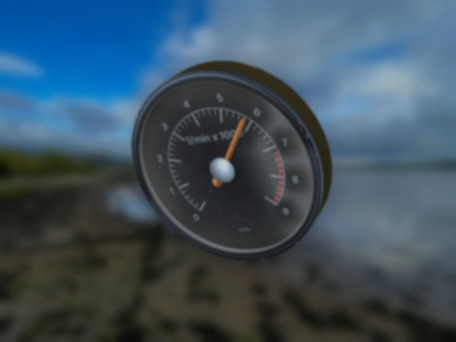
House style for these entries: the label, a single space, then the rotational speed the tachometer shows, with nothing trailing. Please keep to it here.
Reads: 5800 rpm
